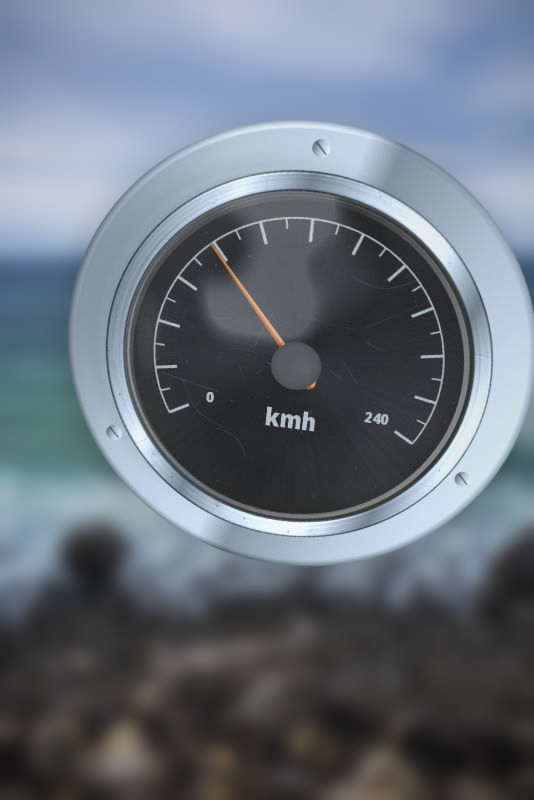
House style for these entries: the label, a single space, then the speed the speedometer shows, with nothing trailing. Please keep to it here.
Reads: 80 km/h
